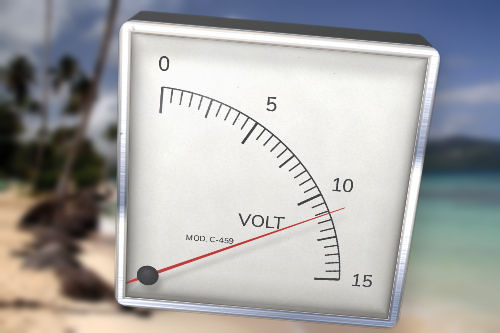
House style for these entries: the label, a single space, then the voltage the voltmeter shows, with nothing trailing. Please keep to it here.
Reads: 11 V
